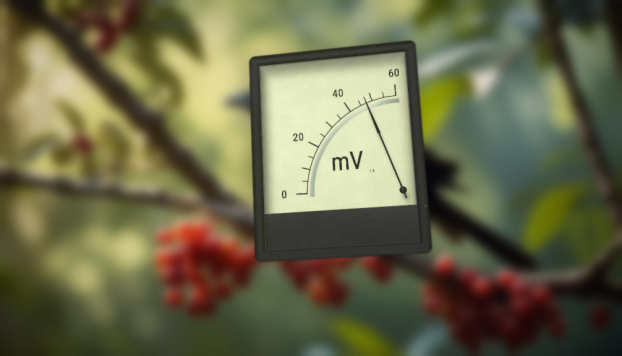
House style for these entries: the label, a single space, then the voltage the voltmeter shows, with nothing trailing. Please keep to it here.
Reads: 47.5 mV
